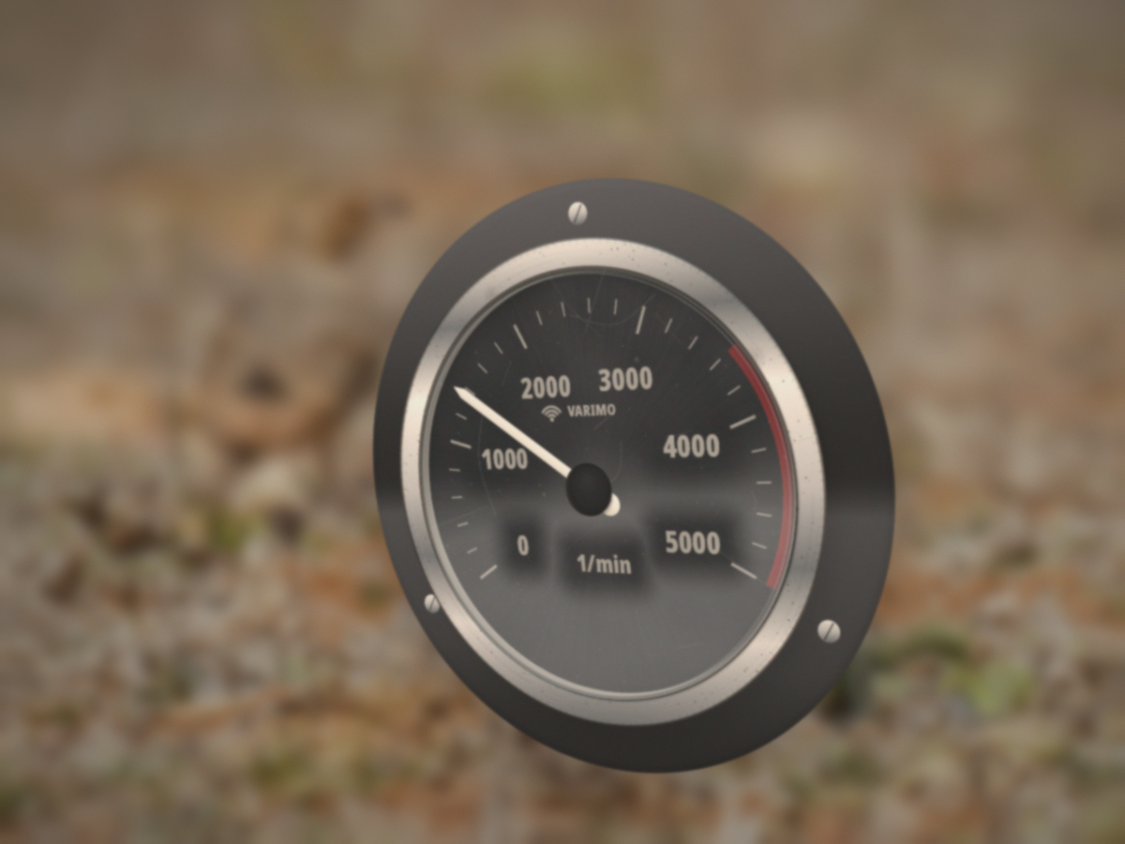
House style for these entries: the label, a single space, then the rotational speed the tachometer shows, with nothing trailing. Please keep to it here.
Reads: 1400 rpm
